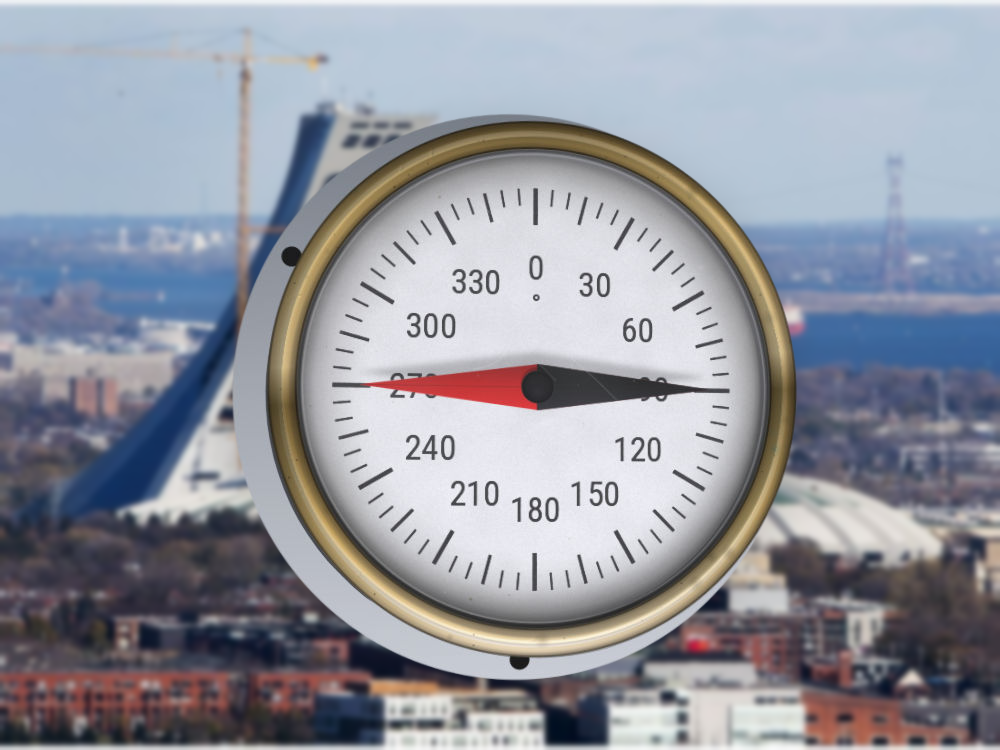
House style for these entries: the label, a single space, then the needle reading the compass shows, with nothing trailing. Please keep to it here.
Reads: 270 °
